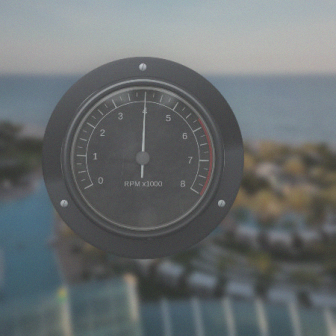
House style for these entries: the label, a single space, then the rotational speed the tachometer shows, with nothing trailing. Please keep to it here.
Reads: 4000 rpm
